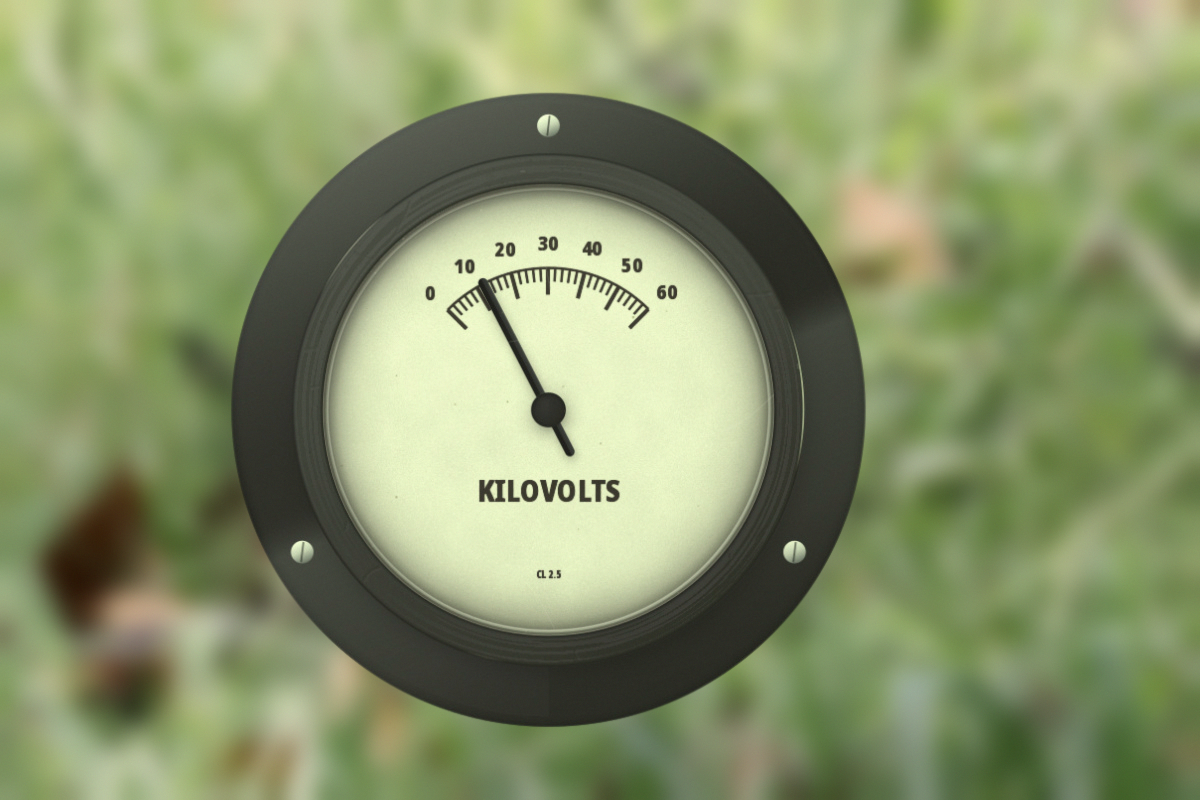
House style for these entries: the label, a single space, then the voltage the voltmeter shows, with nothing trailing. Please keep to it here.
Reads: 12 kV
